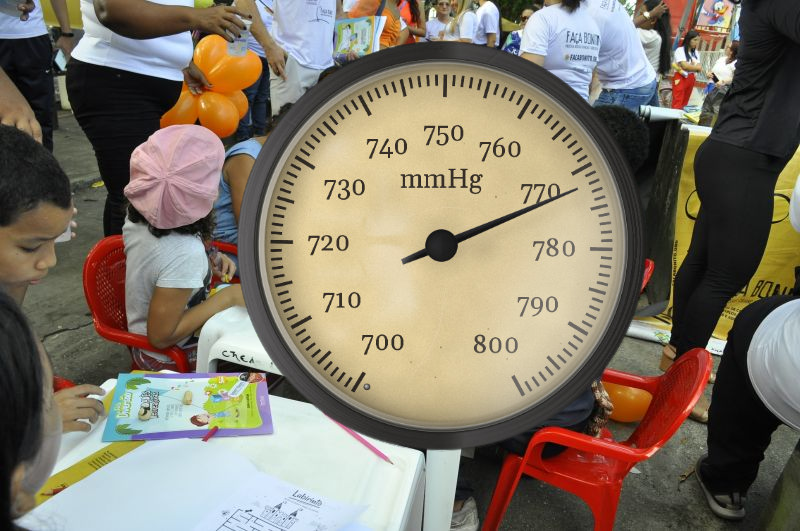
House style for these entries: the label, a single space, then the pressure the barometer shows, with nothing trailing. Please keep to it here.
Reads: 772 mmHg
